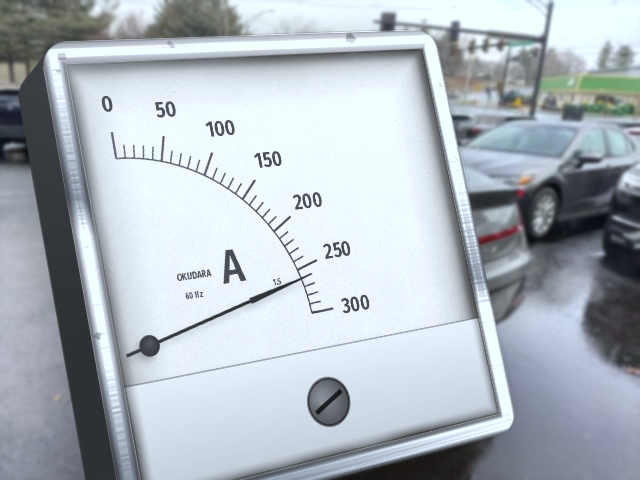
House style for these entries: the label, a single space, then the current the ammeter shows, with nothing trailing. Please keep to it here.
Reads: 260 A
